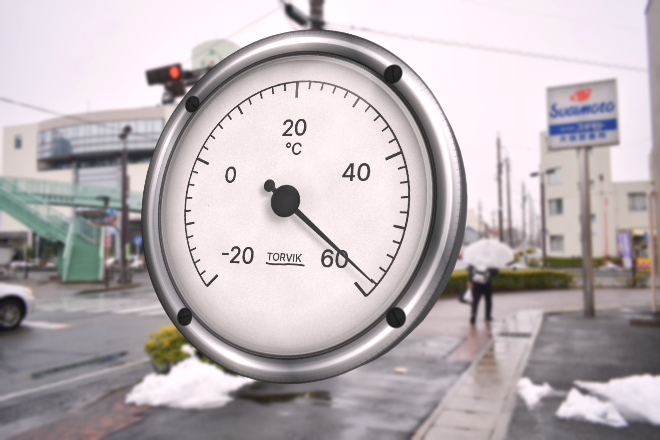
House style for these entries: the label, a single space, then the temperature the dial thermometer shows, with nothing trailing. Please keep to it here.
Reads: 58 °C
